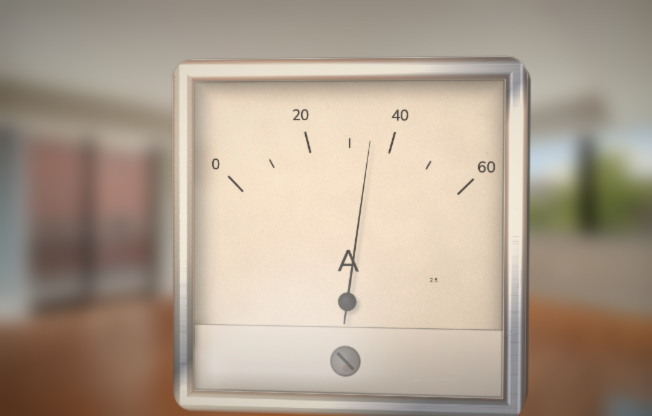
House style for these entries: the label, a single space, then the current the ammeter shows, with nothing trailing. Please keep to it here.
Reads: 35 A
